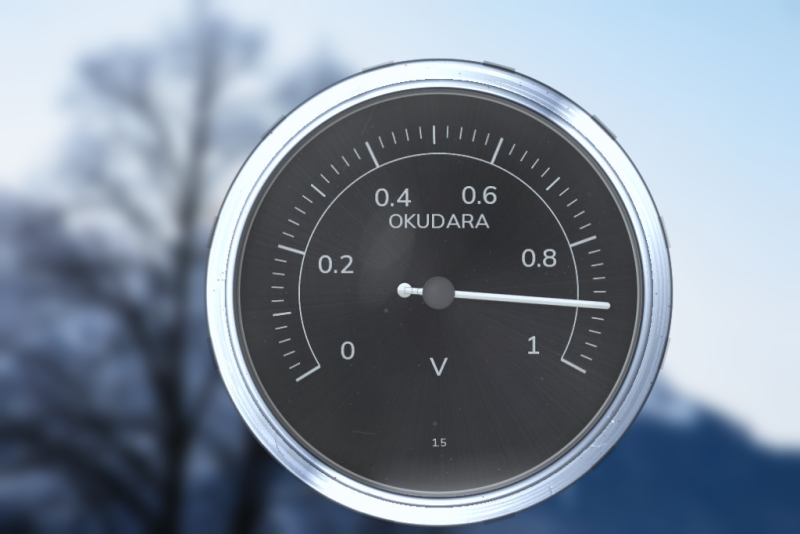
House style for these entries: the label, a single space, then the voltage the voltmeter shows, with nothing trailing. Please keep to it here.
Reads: 0.9 V
